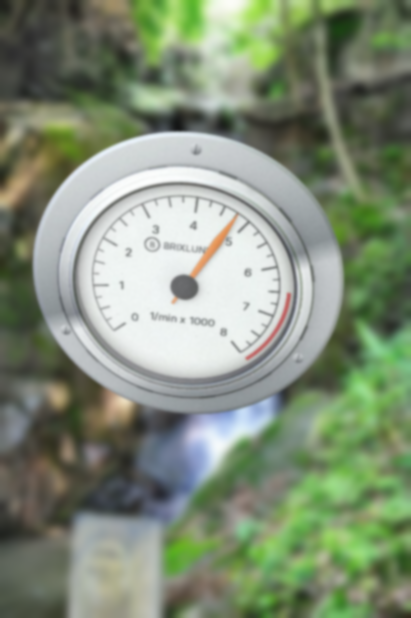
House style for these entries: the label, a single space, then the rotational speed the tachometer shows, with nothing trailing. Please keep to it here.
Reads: 4750 rpm
